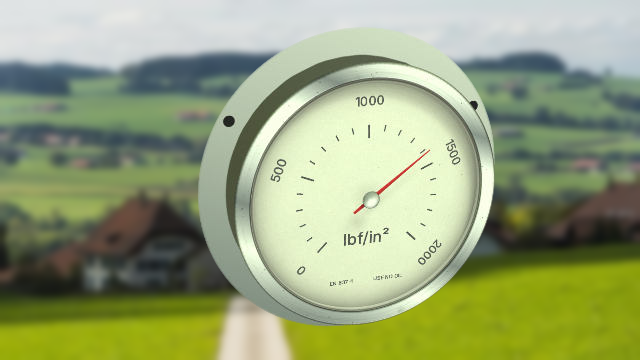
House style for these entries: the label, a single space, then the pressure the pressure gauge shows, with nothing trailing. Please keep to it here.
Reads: 1400 psi
